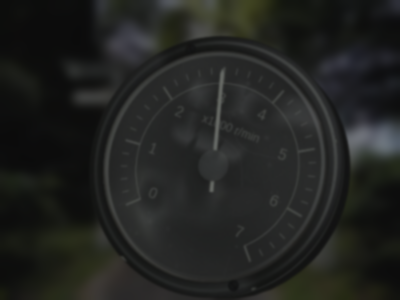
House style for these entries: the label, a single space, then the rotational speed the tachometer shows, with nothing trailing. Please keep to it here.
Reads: 3000 rpm
